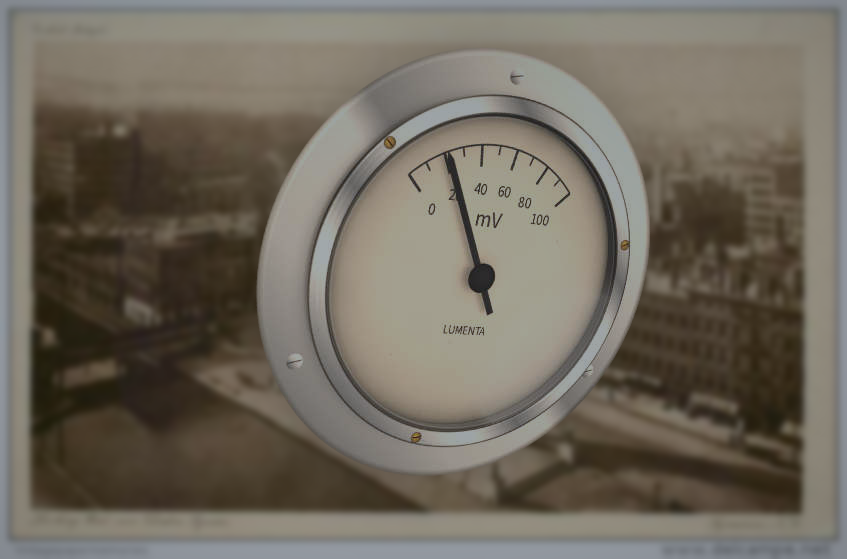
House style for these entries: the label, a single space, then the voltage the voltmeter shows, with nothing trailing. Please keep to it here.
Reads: 20 mV
